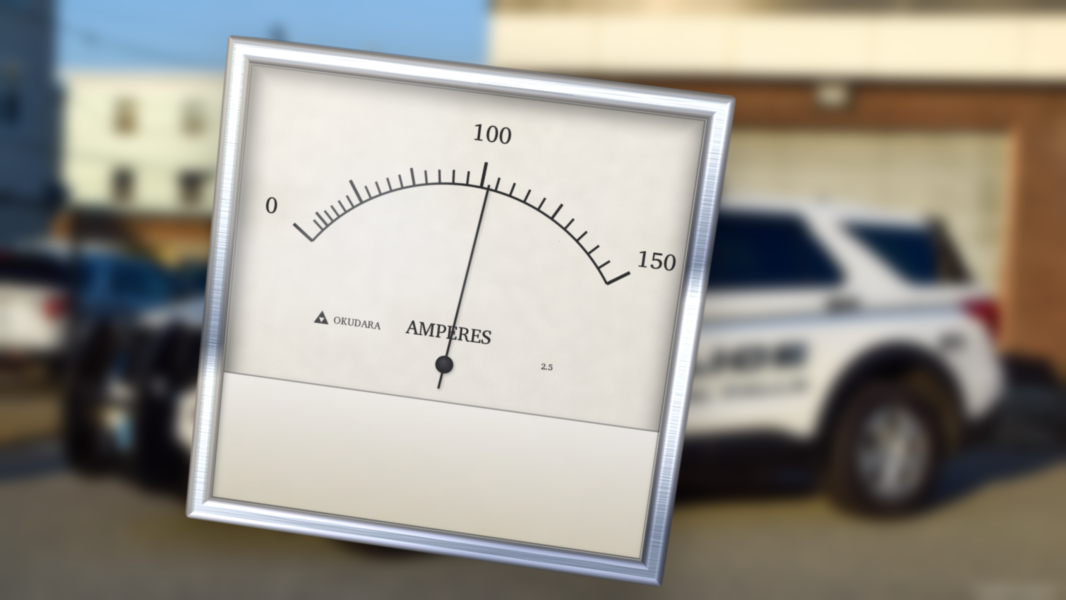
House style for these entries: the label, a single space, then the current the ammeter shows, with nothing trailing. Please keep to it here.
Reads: 102.5 A
